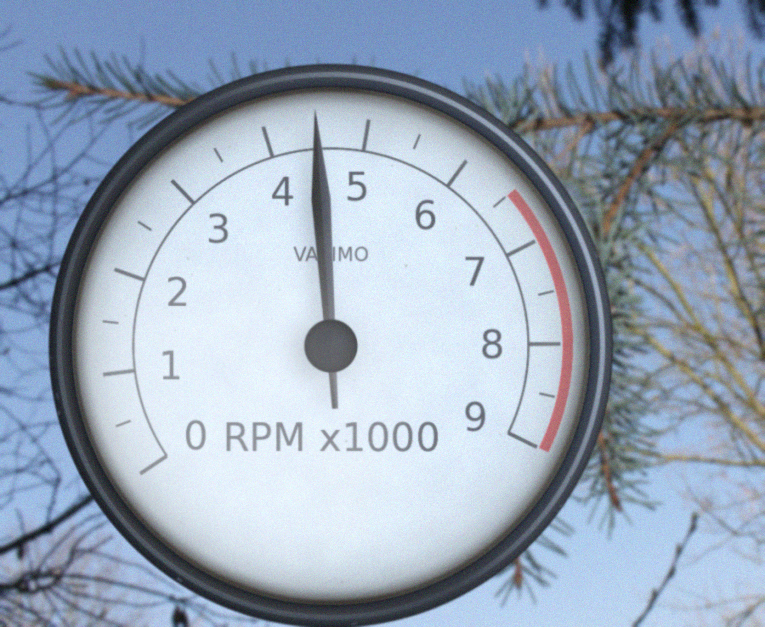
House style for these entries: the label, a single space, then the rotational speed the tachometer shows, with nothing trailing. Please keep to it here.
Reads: 4500 rpm
